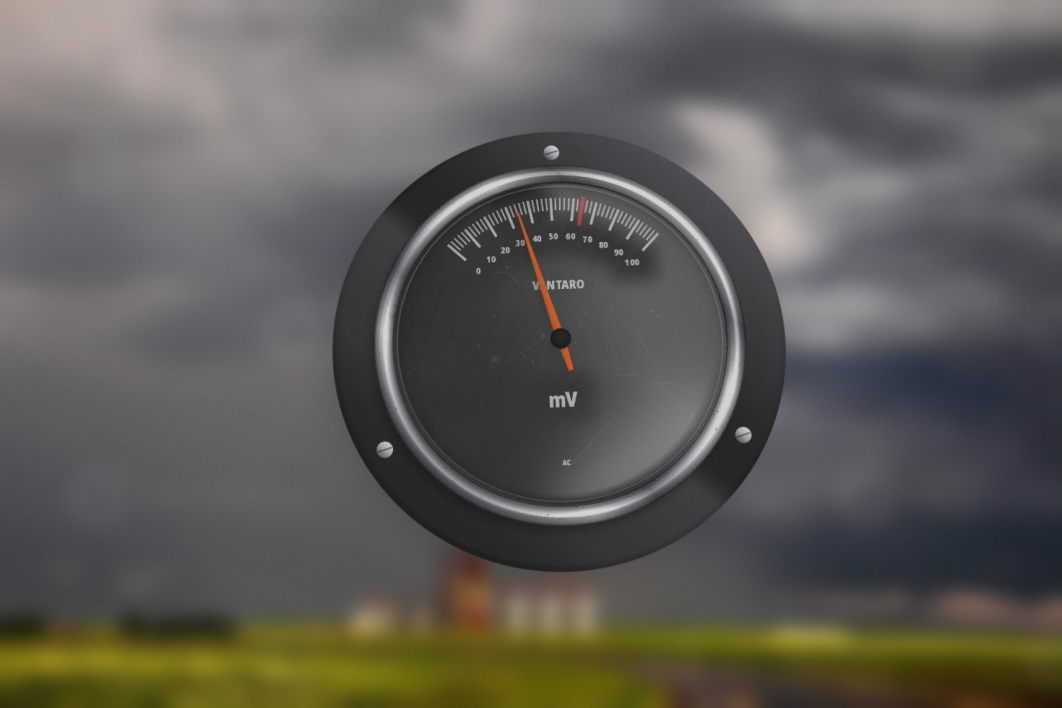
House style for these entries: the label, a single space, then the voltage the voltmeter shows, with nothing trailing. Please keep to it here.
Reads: 34 mV
